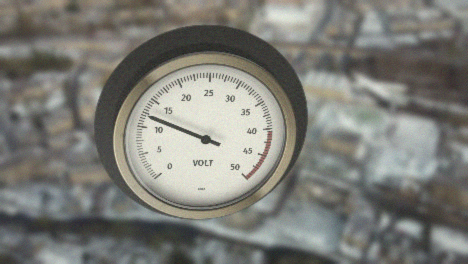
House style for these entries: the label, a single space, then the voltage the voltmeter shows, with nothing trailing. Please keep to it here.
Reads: 12.5 V
